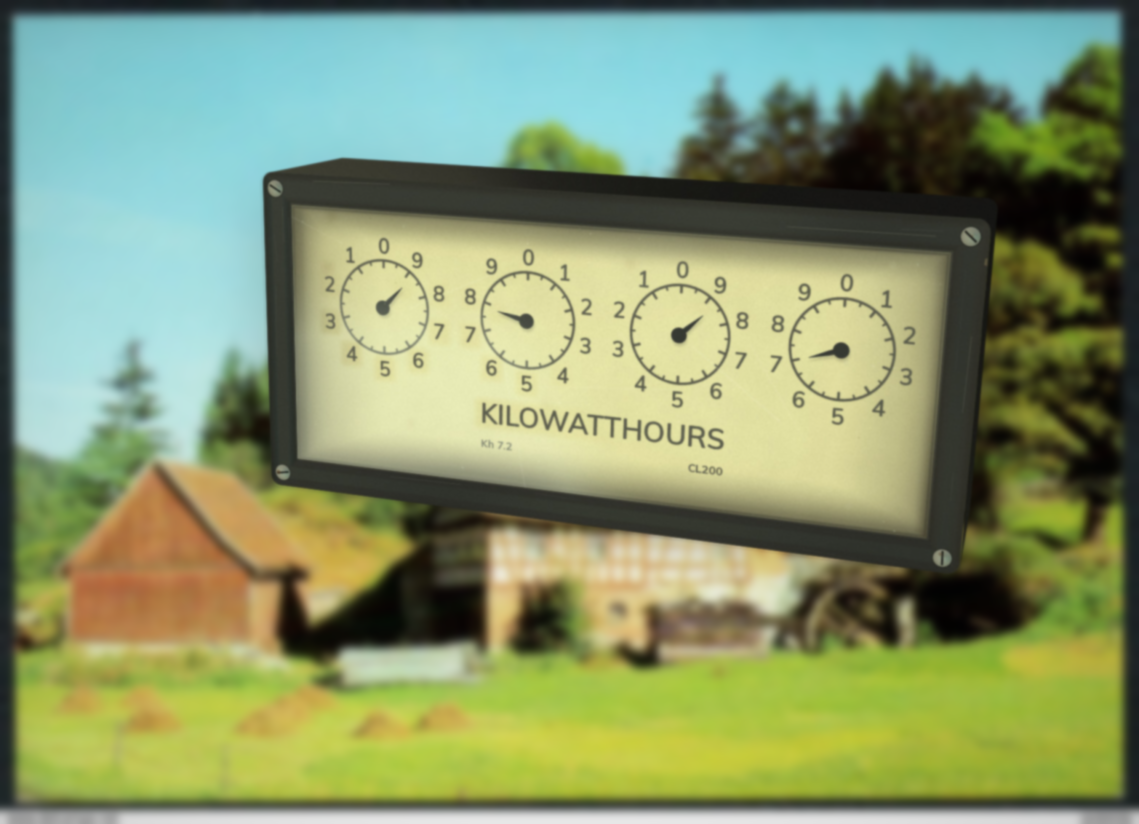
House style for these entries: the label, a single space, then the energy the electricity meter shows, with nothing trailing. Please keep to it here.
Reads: 8787 kWh
